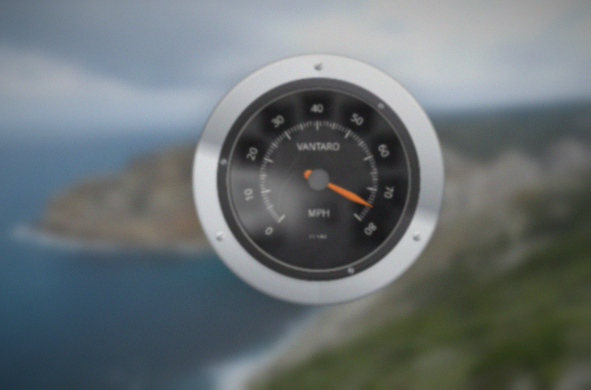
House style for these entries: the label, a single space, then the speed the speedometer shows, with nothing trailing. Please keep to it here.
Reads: 75 mph
